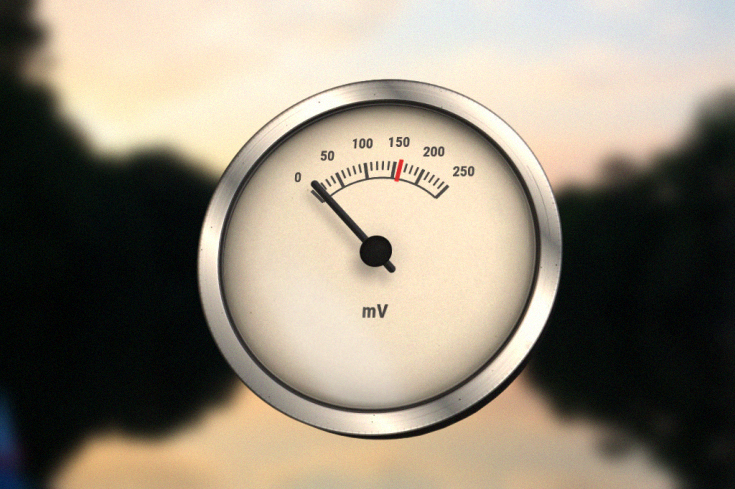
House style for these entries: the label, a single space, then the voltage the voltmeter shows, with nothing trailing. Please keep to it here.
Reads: 10 mV
